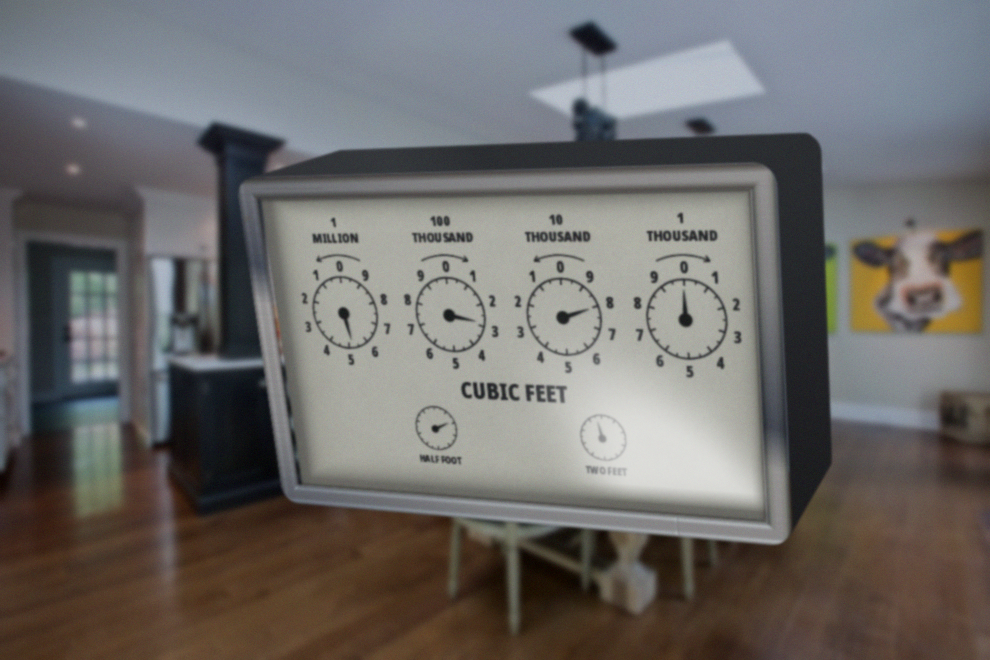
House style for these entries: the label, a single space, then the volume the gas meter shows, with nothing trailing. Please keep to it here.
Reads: 528000 ft³
